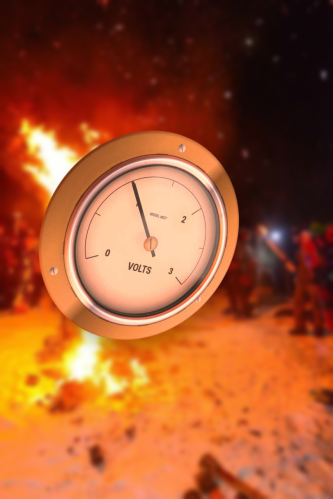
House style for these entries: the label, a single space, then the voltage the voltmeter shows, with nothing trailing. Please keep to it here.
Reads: 1 V
